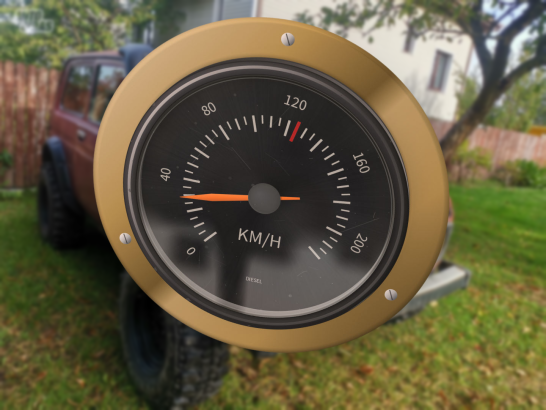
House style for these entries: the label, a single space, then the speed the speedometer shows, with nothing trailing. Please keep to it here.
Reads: 30 km/h
